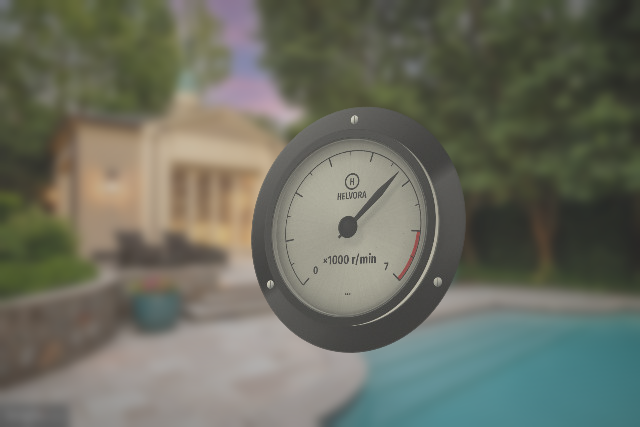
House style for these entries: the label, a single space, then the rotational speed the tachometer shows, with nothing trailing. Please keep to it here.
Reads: 4750 rpm
